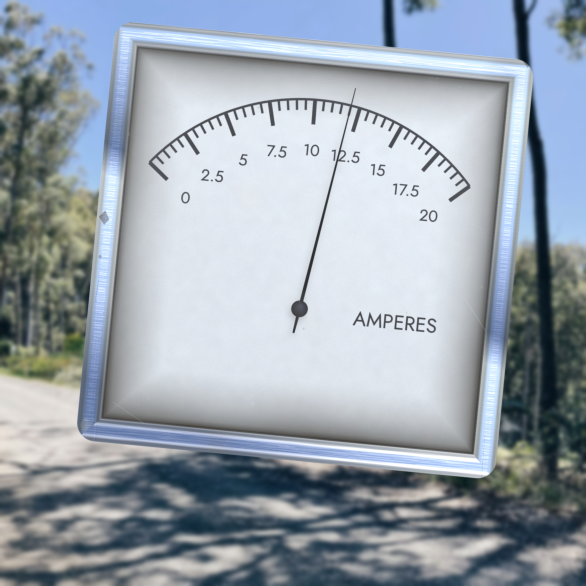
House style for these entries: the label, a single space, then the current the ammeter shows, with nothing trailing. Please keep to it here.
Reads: 12 A
